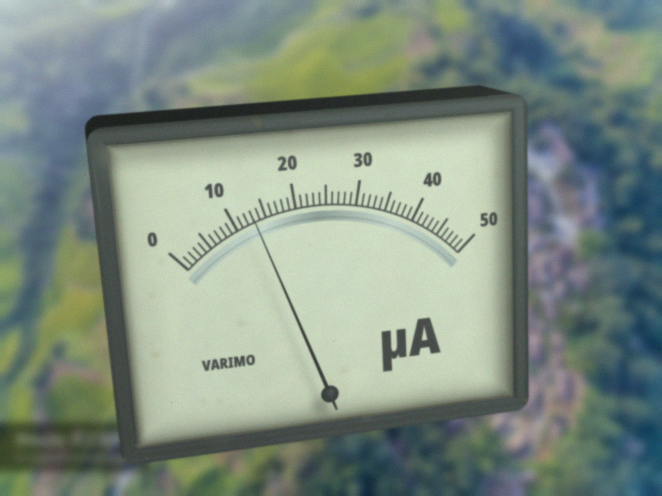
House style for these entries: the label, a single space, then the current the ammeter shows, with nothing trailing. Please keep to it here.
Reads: 13 µA
